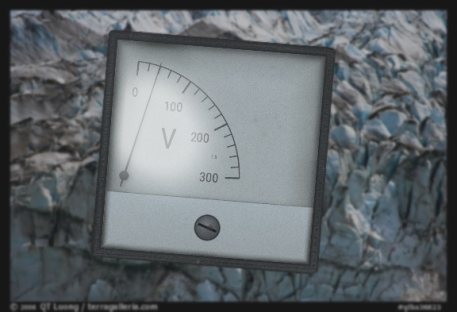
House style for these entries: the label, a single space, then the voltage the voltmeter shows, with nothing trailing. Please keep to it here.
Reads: 40 V
